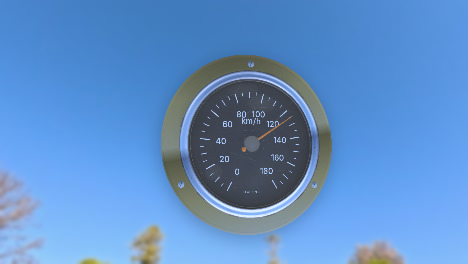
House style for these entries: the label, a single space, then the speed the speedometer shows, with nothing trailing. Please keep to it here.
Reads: 125 km/h
